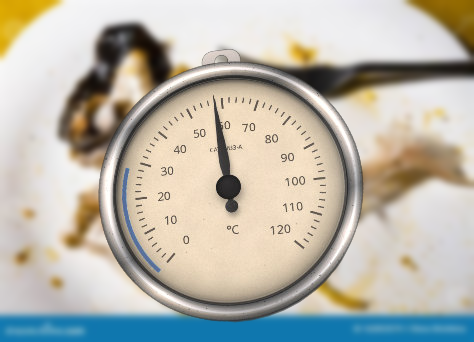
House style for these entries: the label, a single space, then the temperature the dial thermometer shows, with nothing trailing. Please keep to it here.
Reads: 58 °C
